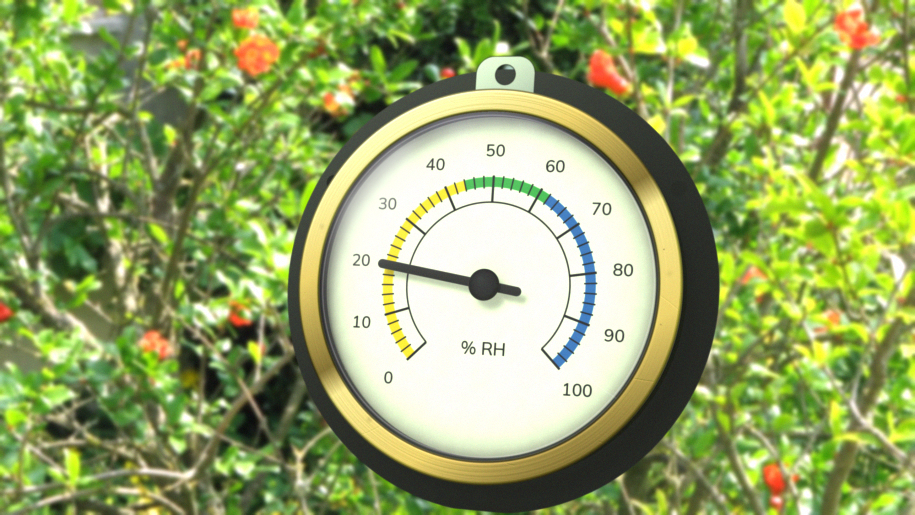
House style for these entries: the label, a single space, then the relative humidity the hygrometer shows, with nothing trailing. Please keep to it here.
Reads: 20 %
